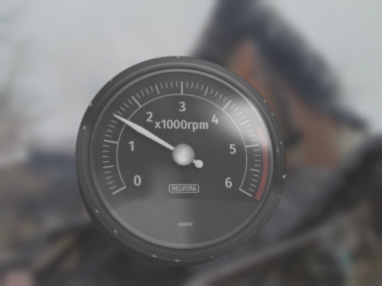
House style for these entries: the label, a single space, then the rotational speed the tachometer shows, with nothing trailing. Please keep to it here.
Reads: 1500 rpm
